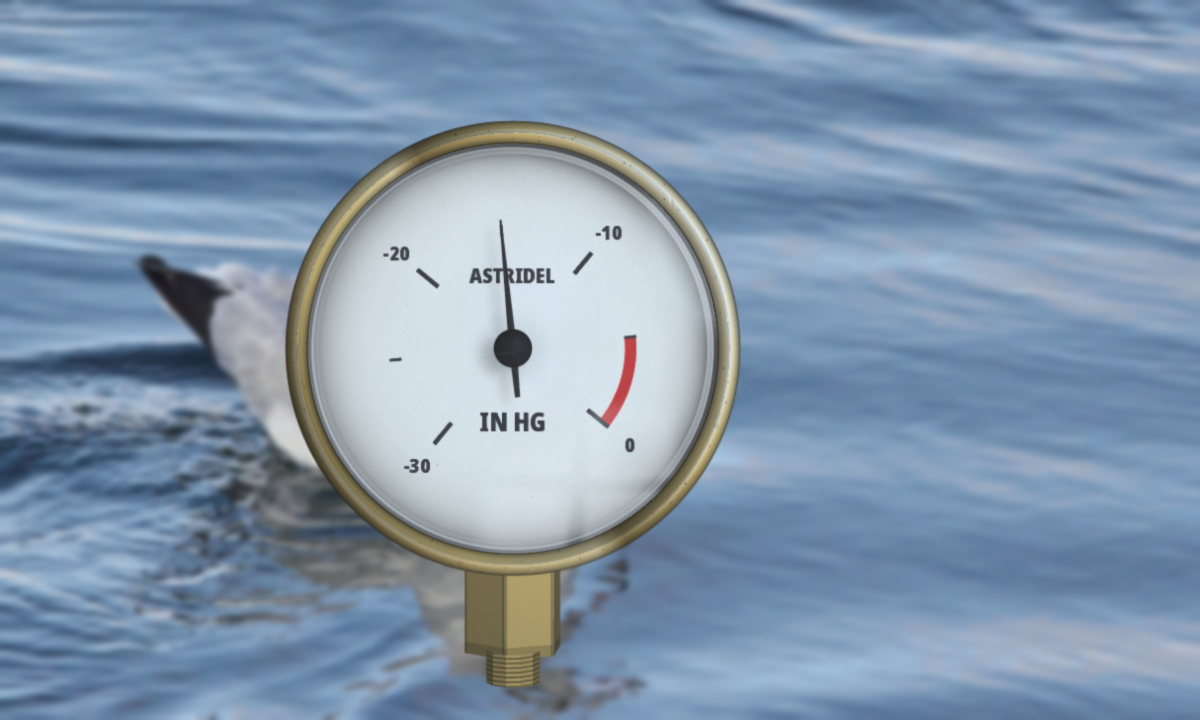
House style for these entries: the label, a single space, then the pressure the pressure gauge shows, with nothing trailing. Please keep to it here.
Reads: -15 inHg
